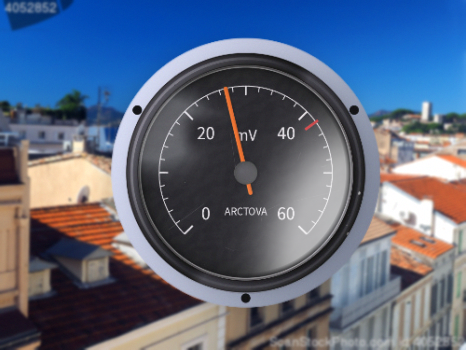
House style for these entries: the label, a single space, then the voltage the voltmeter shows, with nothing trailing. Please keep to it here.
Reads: 27 mV
